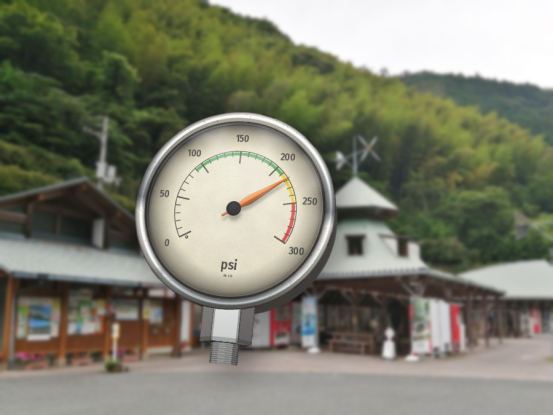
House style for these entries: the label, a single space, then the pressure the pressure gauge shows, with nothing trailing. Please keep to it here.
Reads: 220 psi
